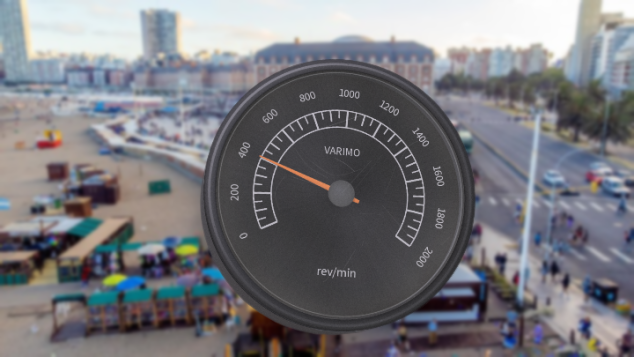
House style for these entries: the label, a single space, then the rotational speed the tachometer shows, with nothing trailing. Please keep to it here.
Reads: 400 rpm
